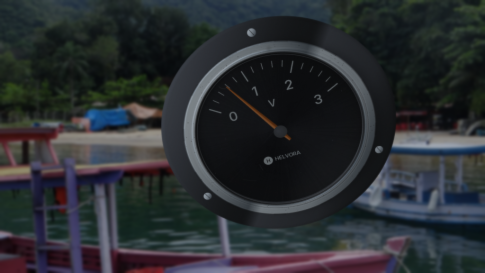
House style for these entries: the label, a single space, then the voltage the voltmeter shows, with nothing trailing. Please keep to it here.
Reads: 0.6 V
